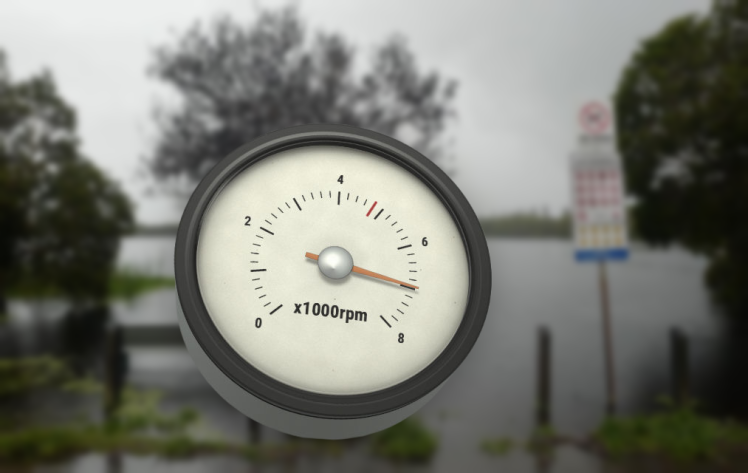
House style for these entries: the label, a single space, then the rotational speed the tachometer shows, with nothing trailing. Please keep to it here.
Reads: 7000 rpm
